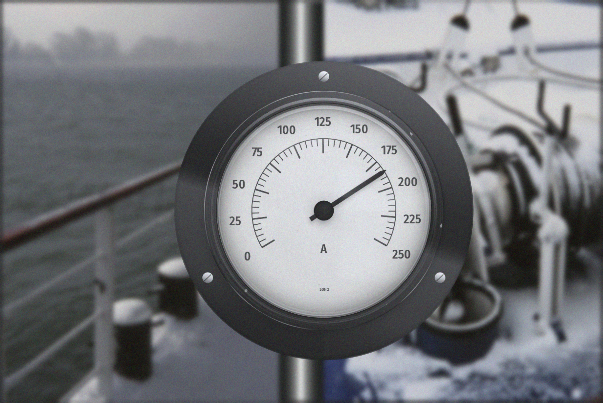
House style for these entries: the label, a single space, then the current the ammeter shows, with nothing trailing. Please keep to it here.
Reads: 185 A
